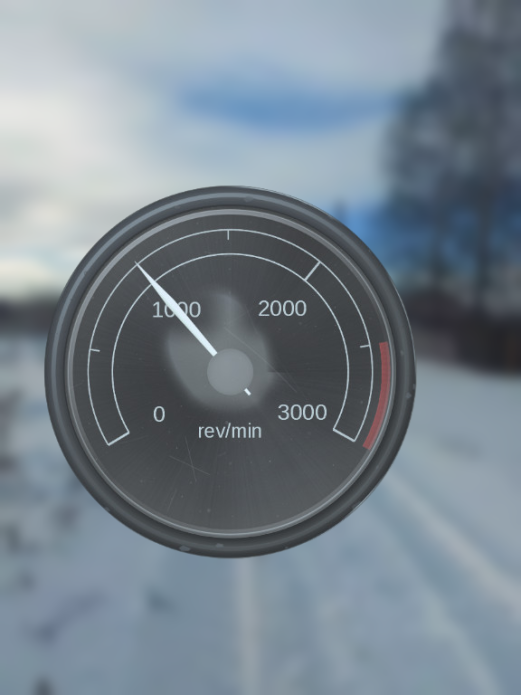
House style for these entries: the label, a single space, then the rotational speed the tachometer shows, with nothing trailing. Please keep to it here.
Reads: 1000 rpm
